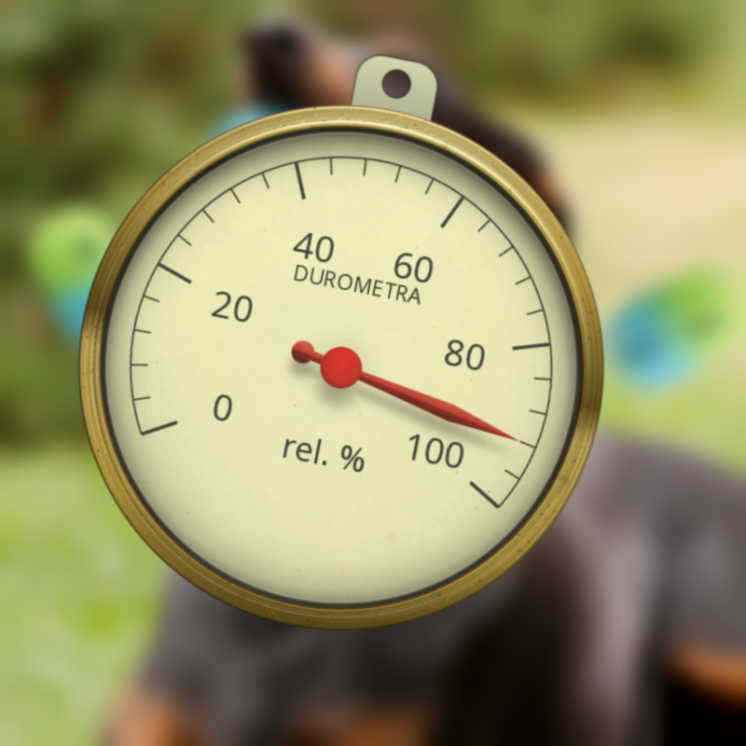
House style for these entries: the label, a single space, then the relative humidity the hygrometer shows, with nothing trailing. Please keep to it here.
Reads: 92 %
